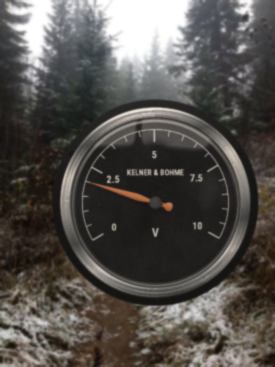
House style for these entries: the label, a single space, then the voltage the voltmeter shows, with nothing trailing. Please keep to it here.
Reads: 2 V
